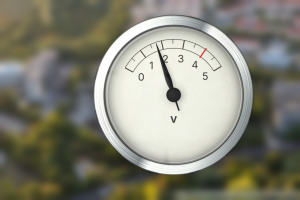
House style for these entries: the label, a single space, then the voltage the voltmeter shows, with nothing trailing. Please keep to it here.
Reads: 1.75 V
